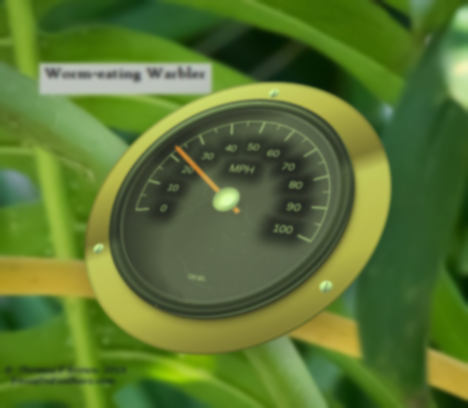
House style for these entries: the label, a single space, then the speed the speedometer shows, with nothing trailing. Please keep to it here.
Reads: 22.5 mph
